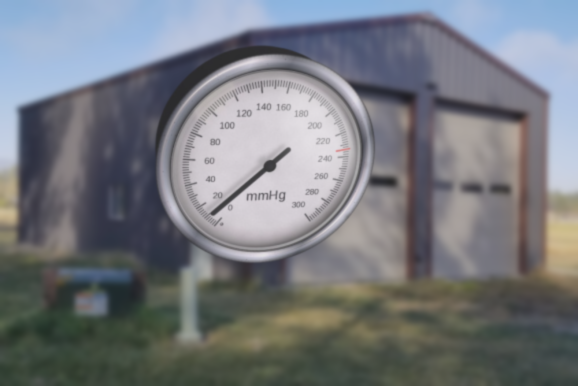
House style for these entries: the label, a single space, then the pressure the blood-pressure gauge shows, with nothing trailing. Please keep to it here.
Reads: 10 mmHg
